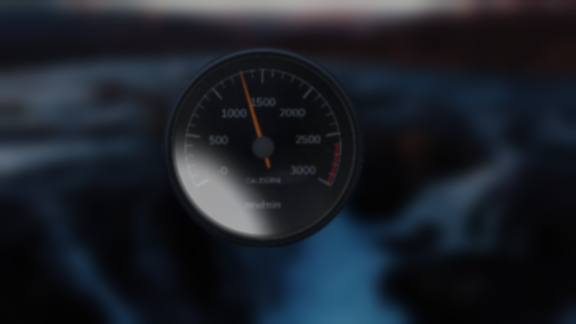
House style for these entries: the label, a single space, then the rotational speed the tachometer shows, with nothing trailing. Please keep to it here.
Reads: 1300 rpm
